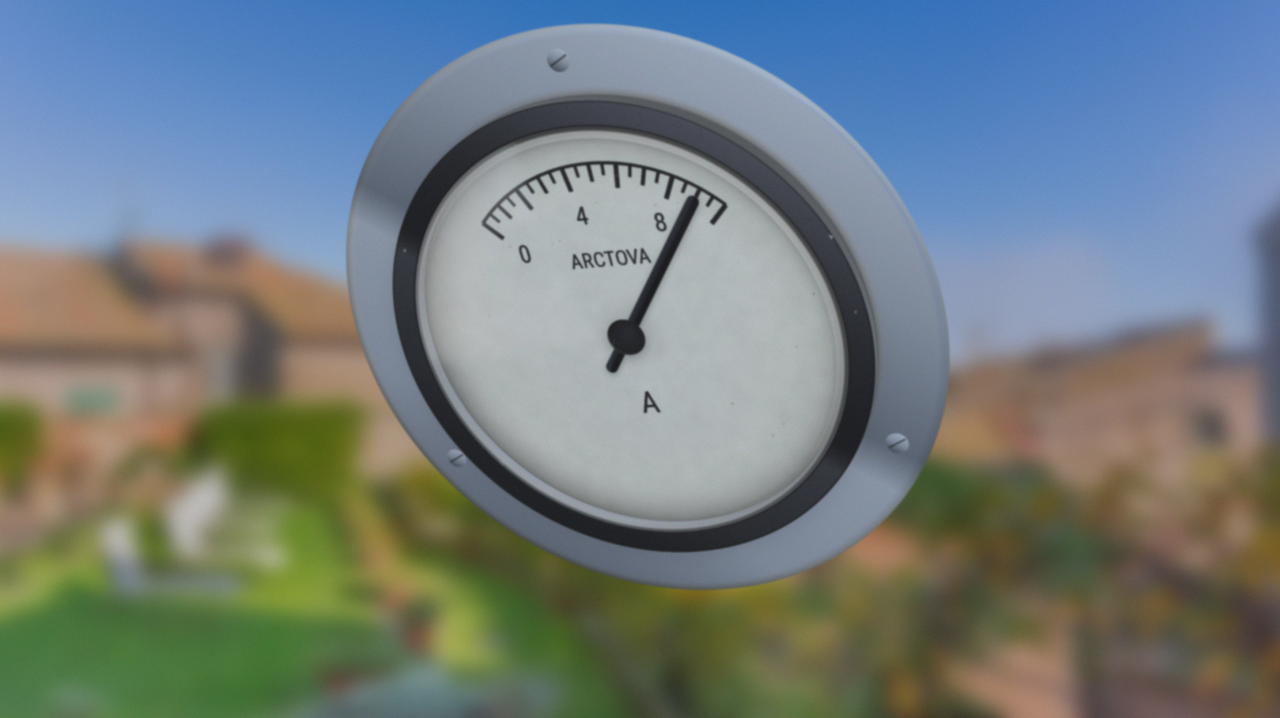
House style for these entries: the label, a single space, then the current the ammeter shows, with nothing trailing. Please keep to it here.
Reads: 9 A
